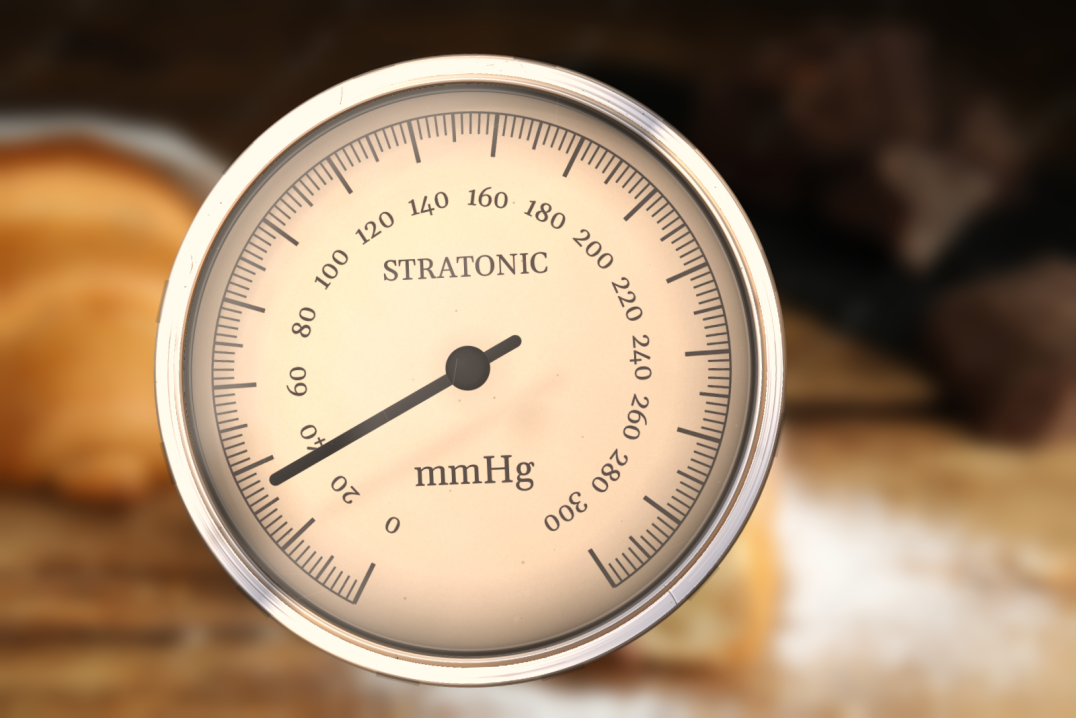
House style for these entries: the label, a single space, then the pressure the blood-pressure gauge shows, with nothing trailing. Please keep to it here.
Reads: 34 mmHg
